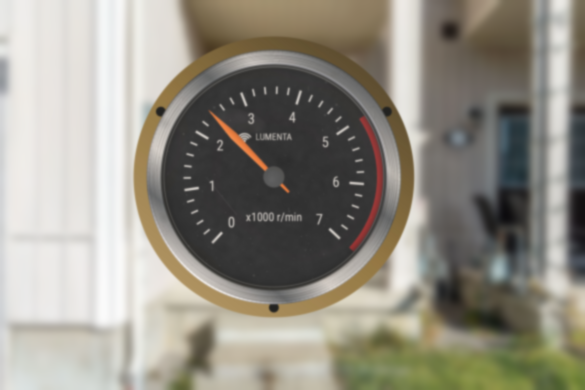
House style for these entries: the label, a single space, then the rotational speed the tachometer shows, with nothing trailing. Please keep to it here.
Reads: 2400 rpm
